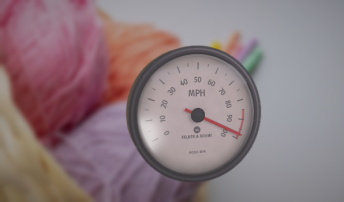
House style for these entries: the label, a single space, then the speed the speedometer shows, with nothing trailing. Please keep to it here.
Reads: 97.5 mph
